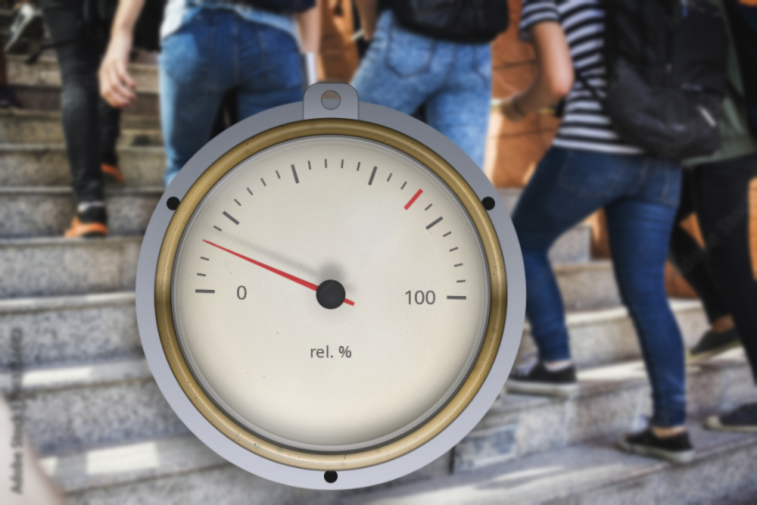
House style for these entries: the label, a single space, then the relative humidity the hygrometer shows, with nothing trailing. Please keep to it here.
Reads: 12 %
